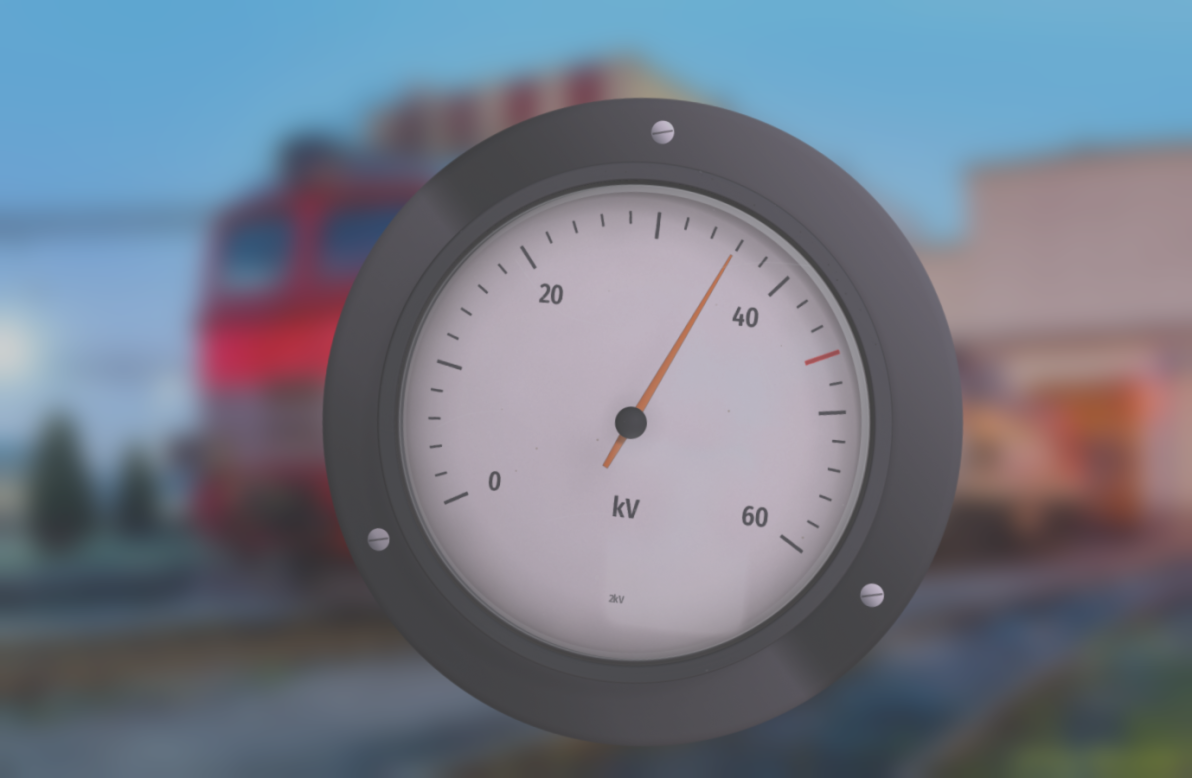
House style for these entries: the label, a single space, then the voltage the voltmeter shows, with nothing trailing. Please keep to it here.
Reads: 36 kV
